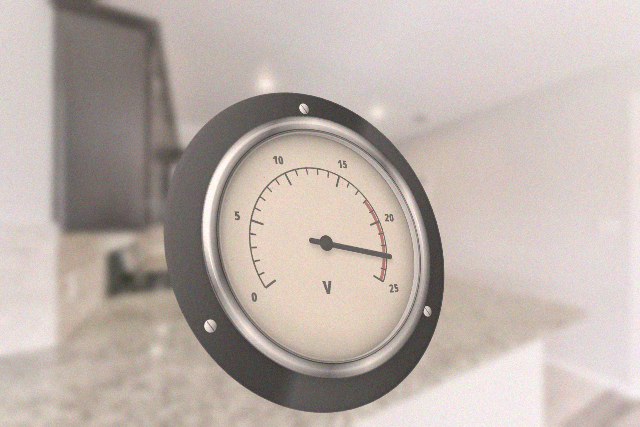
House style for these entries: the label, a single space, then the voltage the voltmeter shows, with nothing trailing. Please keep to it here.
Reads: 23 V
